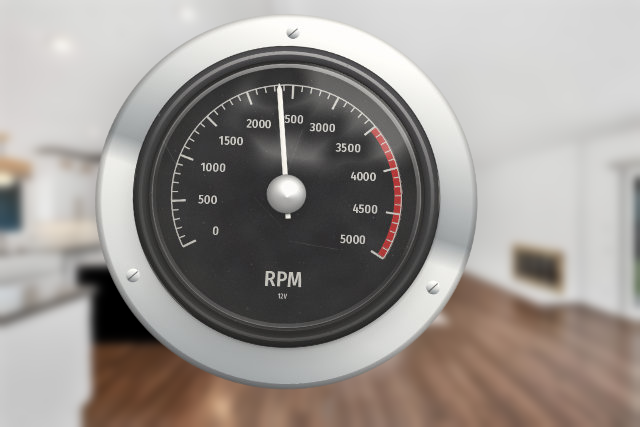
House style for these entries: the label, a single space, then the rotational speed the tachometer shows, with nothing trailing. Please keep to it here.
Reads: 2350 rpm
